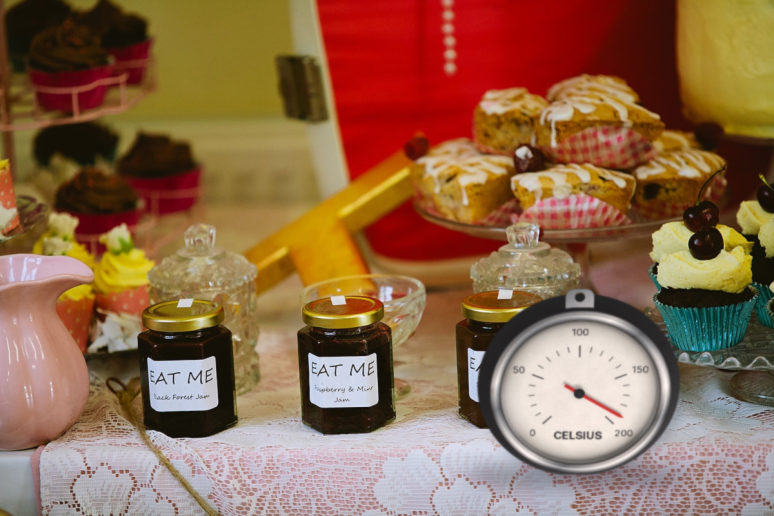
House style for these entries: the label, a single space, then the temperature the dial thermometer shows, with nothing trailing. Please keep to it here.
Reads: 190 °C
